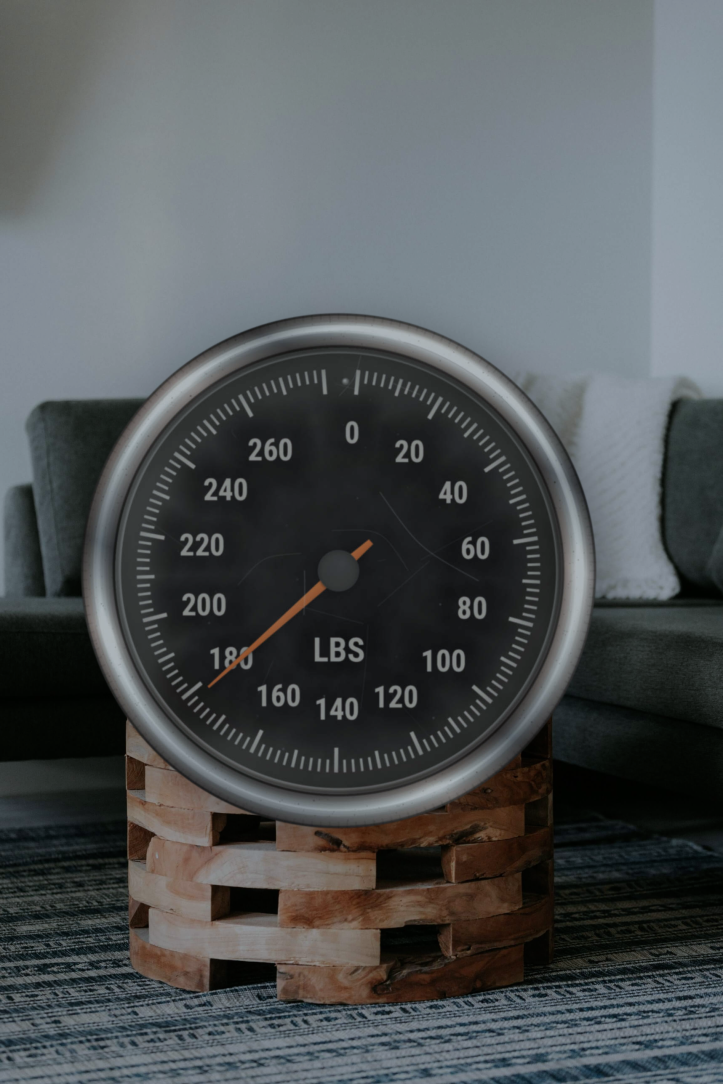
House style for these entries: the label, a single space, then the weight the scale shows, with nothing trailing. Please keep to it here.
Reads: 178 lb
